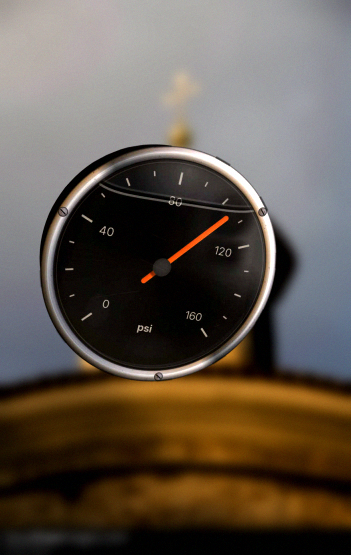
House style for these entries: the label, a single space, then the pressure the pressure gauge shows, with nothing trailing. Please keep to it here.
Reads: 105 psi
